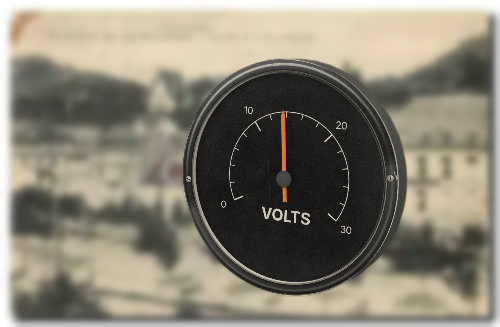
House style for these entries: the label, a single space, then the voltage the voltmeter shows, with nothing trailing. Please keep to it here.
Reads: 14 V
